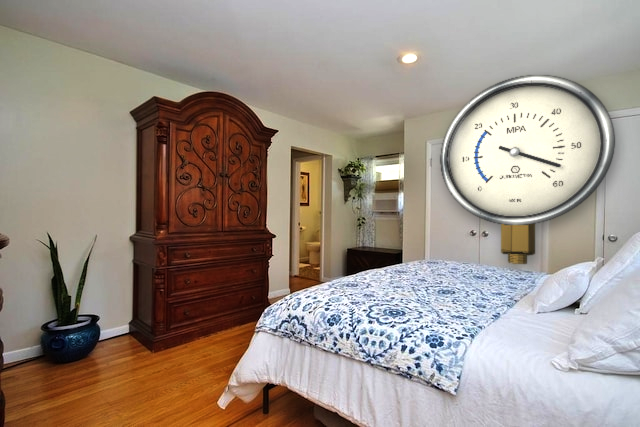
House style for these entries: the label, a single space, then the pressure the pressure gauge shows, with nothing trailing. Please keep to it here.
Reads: 56 MPa
